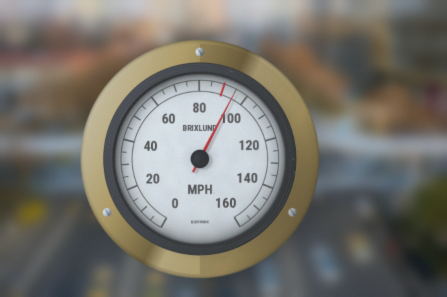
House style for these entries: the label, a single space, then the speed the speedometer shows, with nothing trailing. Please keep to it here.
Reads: 95 mph
